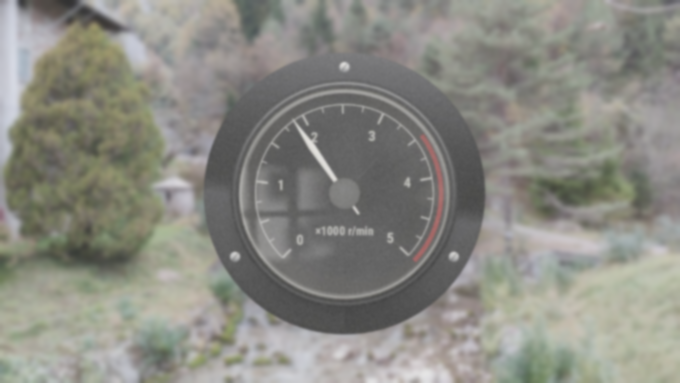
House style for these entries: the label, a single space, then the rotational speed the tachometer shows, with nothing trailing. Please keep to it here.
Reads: 1875 rpm
